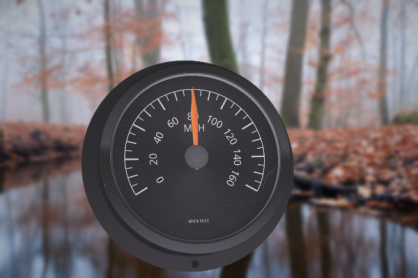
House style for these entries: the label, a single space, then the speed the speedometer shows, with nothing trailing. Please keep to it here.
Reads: 80 mph
